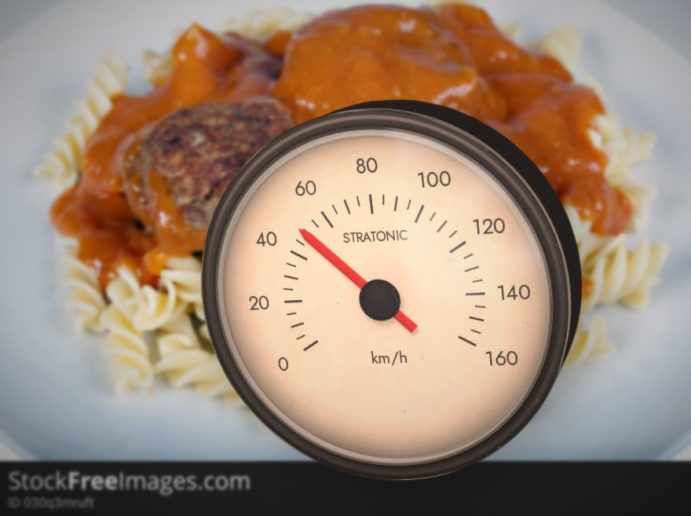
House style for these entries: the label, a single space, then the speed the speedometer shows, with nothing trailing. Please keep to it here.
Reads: 50 km/h
